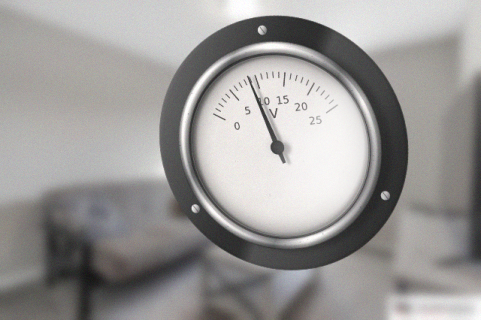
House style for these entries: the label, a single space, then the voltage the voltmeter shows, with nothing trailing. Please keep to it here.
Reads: 9 V
